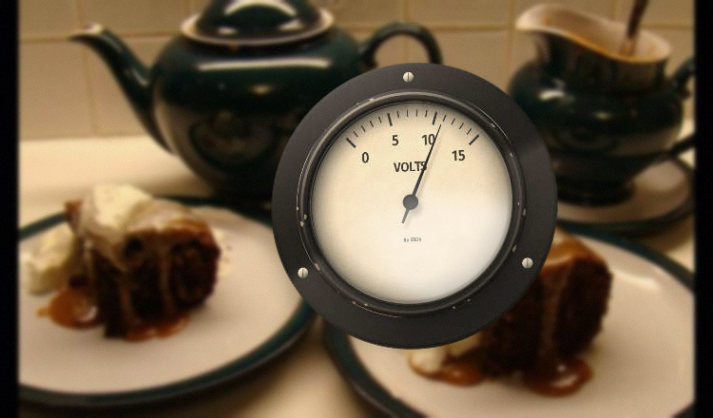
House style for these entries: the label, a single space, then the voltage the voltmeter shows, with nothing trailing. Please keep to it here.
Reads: 11 V
